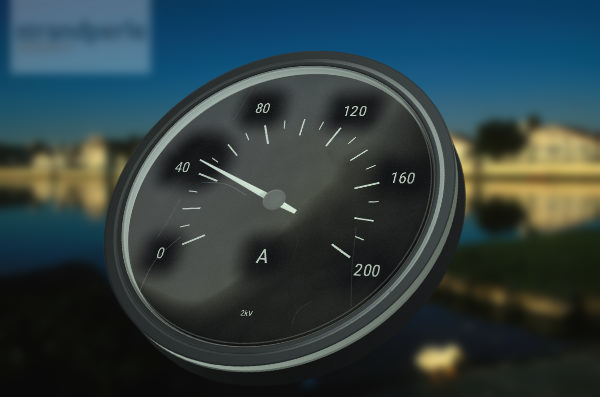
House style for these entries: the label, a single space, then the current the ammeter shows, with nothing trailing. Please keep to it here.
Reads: 45 A
